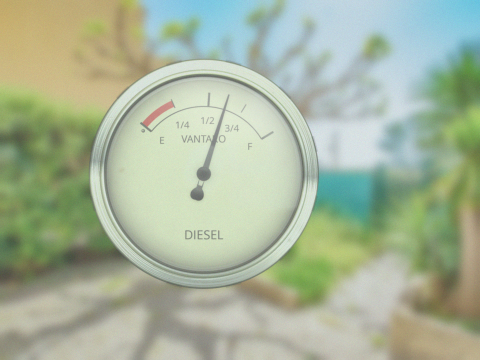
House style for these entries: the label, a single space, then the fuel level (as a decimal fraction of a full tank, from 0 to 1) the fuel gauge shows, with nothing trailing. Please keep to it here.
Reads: 0.625
